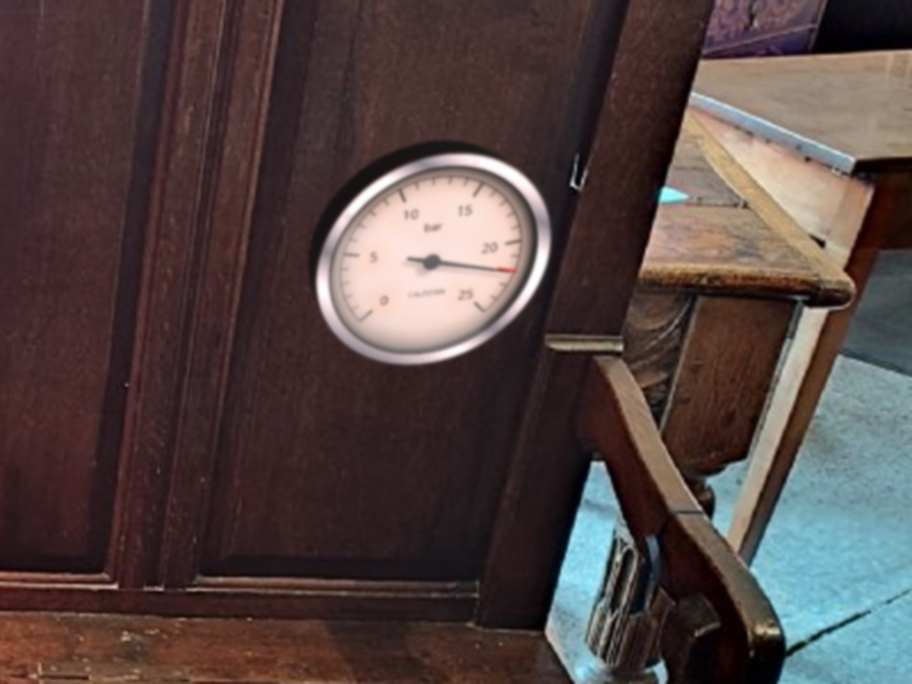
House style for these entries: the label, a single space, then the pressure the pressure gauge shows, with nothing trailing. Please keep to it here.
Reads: 22 bar
